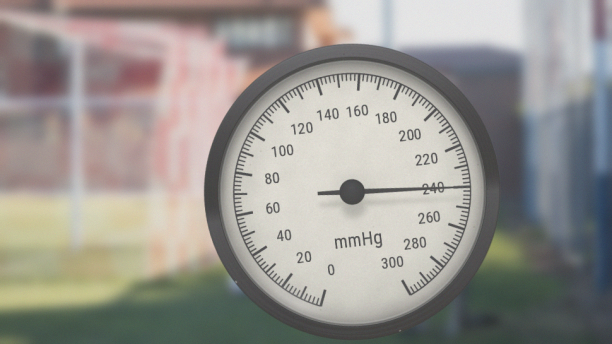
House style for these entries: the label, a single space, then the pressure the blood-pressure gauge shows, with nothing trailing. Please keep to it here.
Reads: 240 mmHg
